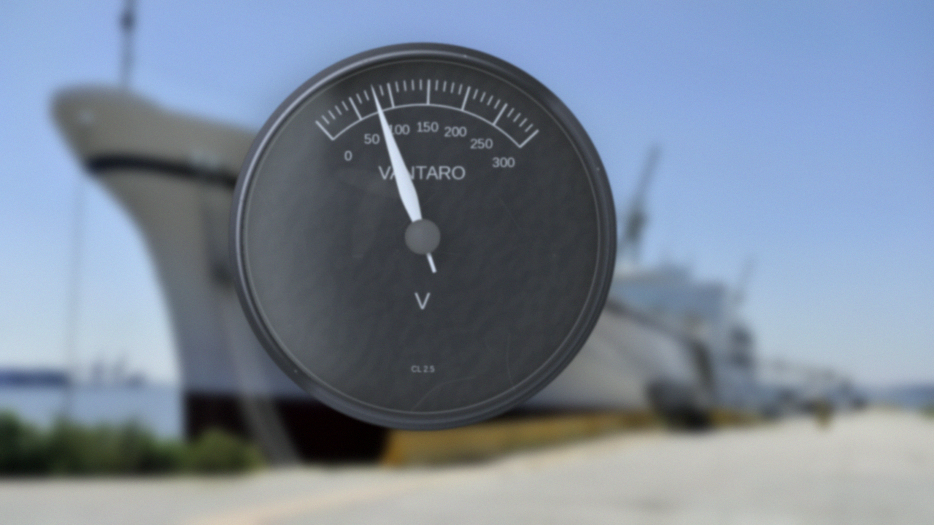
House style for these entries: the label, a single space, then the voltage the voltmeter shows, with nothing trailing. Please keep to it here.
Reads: 80 V
